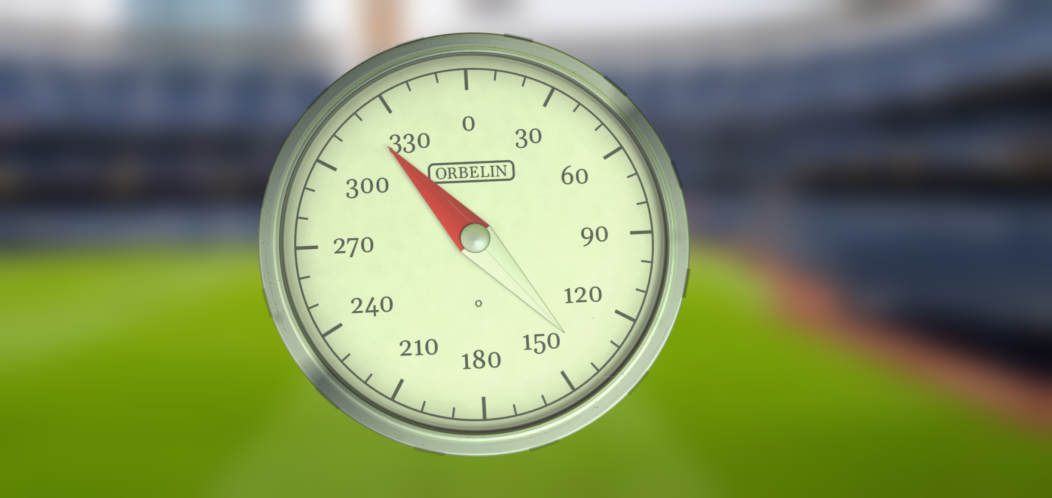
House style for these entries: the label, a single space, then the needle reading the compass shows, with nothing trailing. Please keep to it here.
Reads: 320 °
